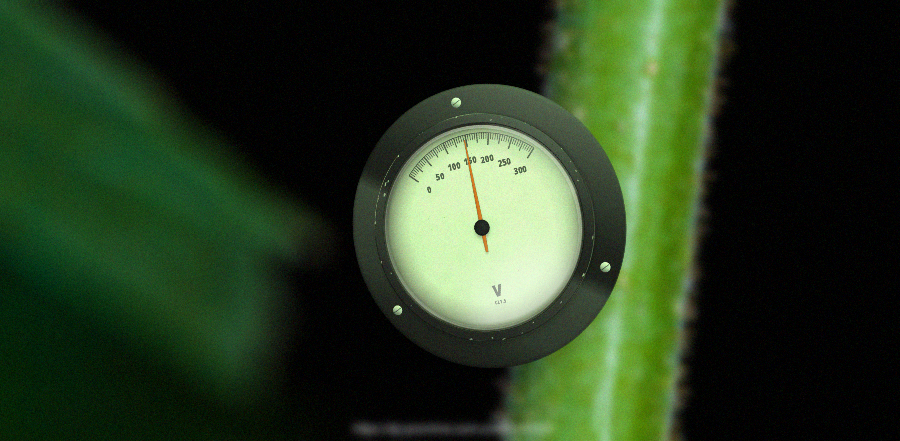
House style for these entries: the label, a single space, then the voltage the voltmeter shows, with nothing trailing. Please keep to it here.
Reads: 150 V
